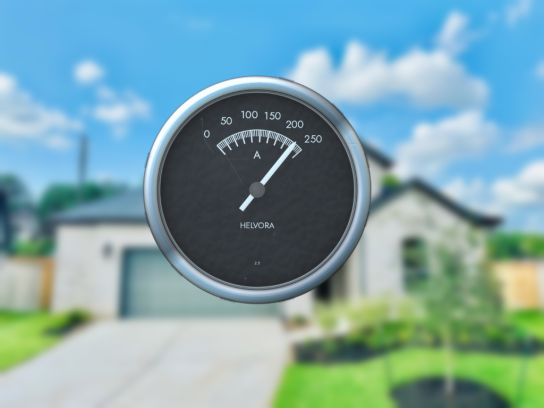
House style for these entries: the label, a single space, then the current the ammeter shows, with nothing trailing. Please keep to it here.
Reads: 225 A
